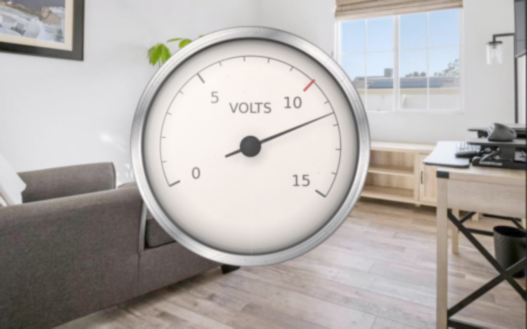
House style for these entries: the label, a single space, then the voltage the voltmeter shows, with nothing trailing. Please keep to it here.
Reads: 11.5 V
